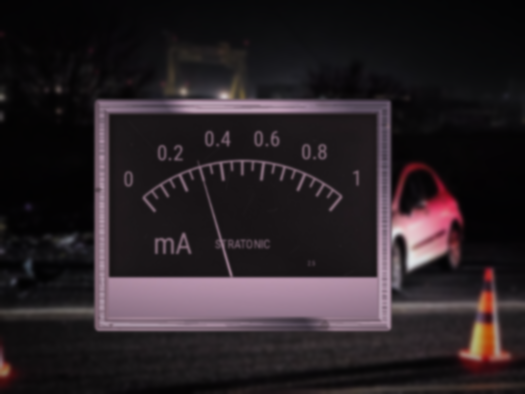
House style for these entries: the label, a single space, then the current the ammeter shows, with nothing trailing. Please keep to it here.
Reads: 0.3 mA
